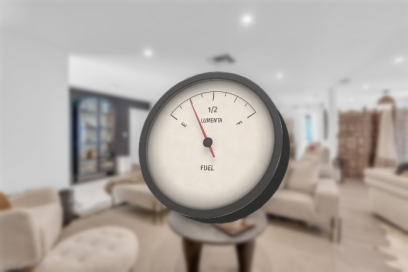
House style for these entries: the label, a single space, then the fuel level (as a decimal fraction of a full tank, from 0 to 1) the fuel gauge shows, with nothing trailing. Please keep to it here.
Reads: 0.25
